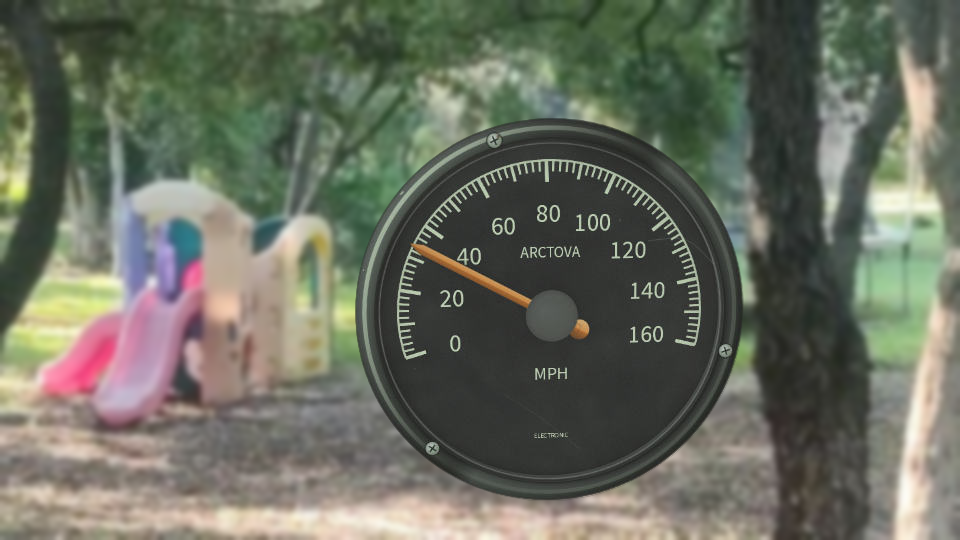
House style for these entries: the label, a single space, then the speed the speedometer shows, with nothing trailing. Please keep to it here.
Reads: 34 mph
